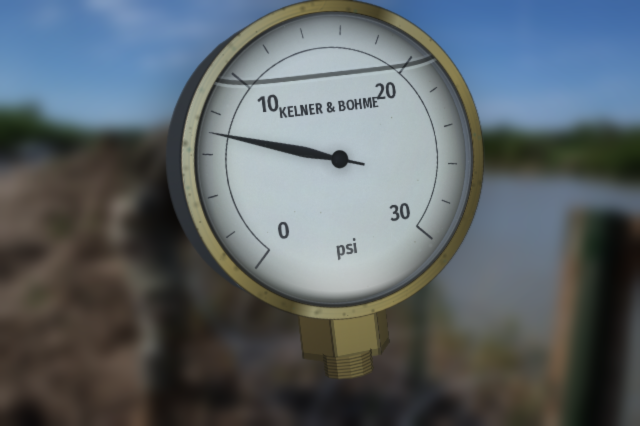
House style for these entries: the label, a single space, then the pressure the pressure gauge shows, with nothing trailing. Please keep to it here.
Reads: 7 psi
